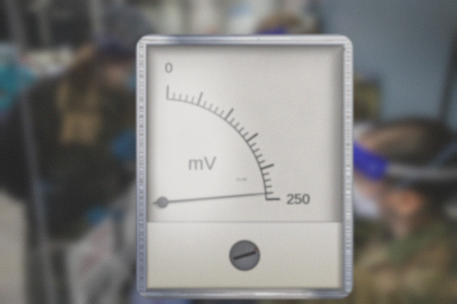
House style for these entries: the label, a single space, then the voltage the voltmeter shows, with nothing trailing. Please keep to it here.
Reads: 240 mV
